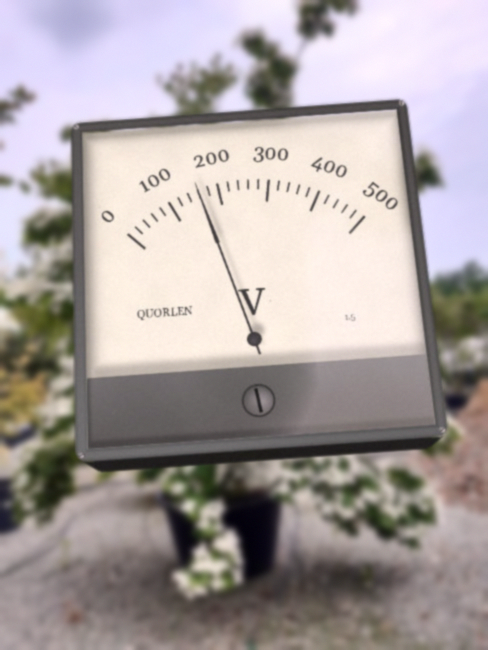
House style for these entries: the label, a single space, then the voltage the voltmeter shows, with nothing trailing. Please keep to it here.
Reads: 160 V
